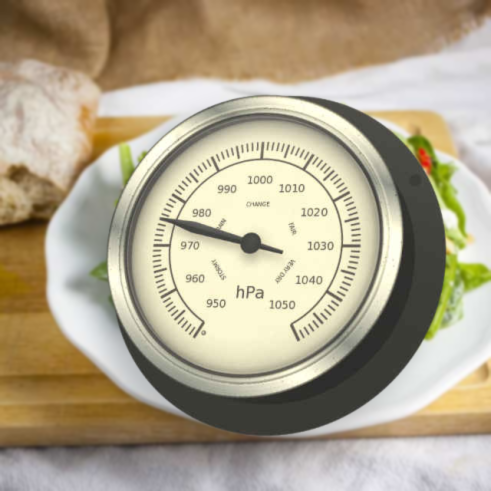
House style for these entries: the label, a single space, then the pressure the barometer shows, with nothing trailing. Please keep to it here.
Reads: 975 hPa
